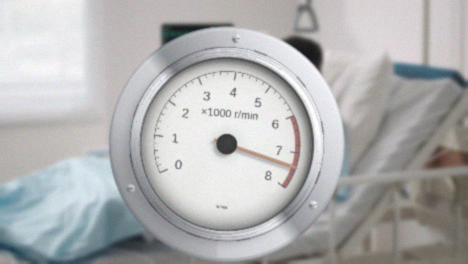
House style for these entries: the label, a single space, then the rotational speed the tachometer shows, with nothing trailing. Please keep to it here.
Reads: 7400 rpm
